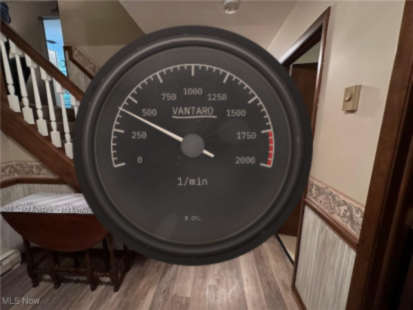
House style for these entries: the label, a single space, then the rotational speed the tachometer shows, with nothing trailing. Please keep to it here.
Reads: 400 rpm
